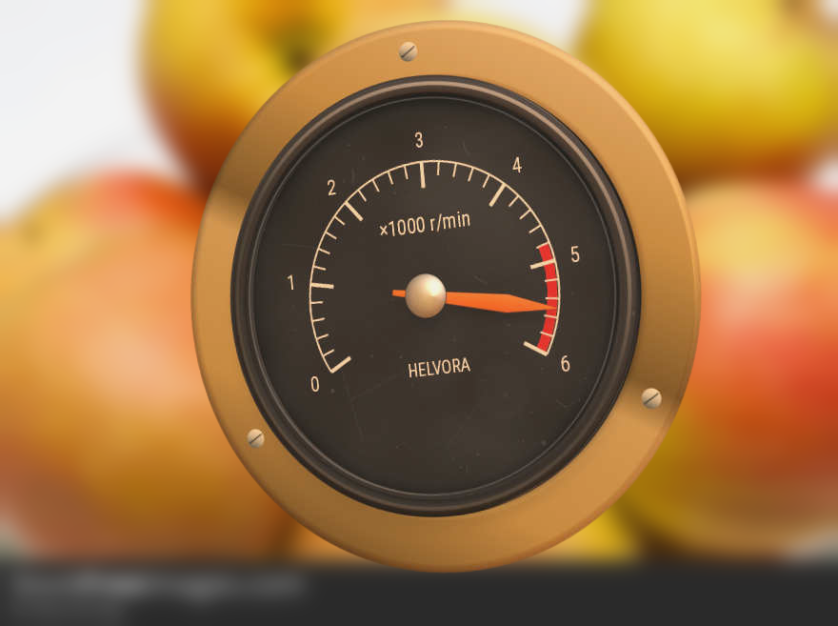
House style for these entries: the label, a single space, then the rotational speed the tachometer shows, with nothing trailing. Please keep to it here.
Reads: 5500 rpm
